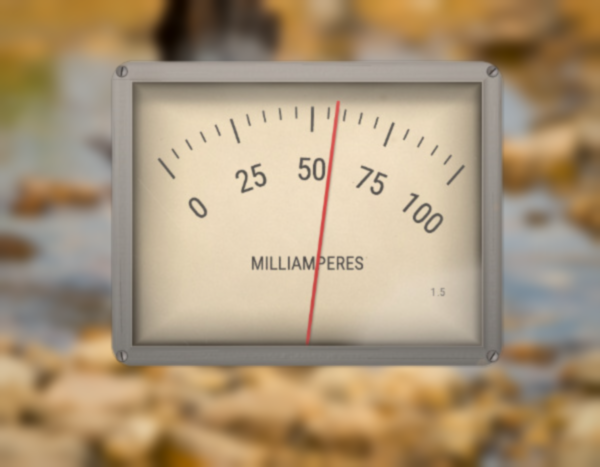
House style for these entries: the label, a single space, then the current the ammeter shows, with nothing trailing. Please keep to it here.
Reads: 57.5 mA
